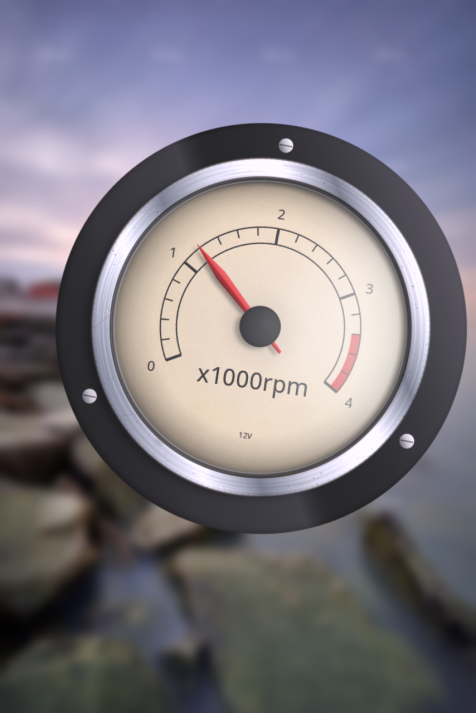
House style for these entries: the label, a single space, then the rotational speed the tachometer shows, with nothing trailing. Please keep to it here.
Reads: 1200 rpm
